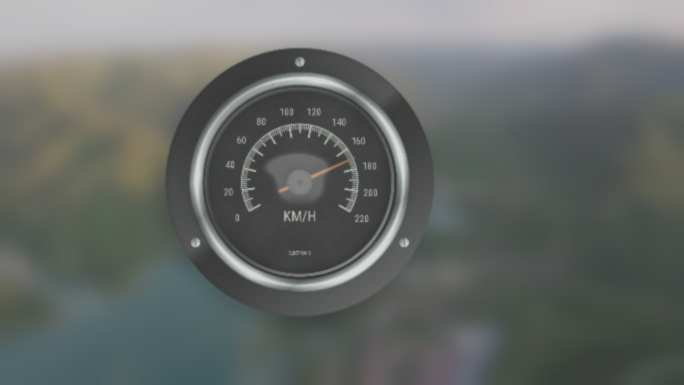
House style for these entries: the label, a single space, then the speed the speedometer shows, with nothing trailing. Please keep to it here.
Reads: 170 km/h
